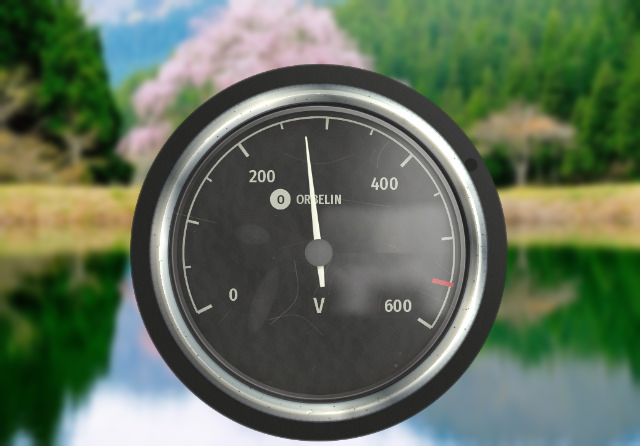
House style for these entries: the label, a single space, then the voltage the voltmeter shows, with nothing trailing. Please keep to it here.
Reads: 275 V
